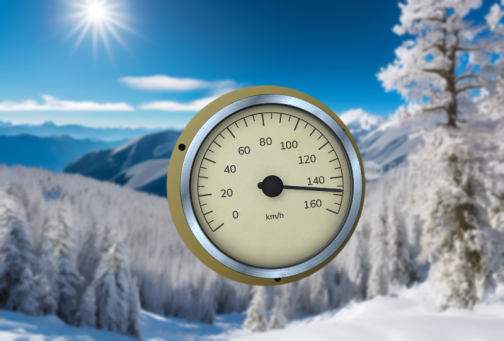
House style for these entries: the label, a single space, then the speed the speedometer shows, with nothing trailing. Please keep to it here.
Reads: 147.5 km/h
